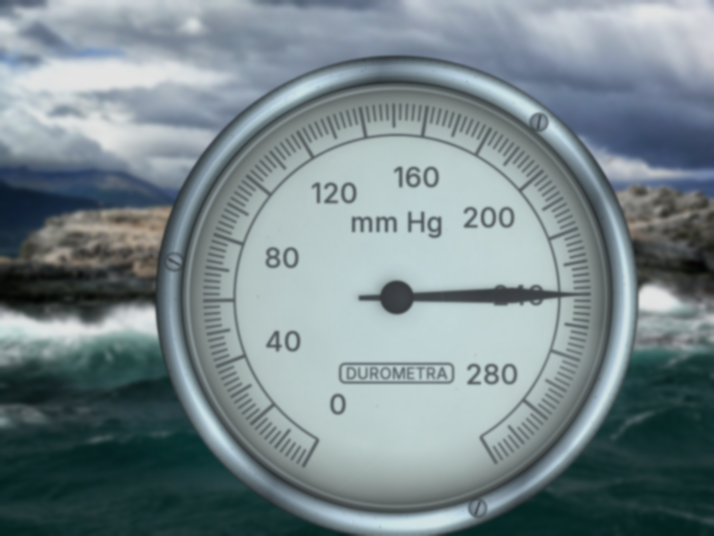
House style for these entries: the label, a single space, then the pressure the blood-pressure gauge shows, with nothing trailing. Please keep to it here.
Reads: 240 mmHg
